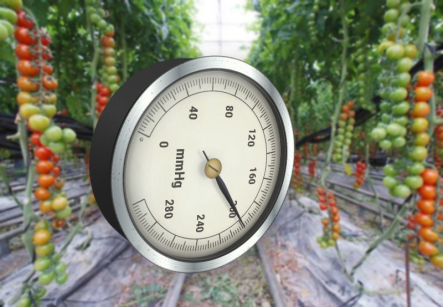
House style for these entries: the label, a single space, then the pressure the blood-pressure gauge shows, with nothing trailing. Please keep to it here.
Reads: 200 mmHg
